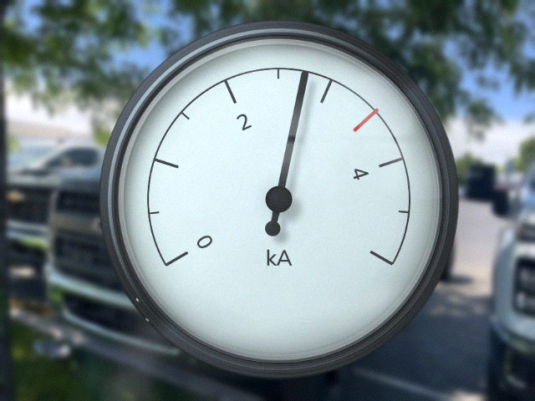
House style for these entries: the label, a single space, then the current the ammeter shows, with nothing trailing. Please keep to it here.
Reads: 2.75 kA
